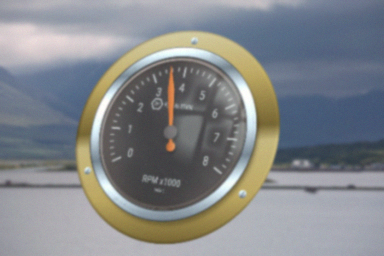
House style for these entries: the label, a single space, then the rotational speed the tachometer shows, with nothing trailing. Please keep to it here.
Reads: 3600 rpm
